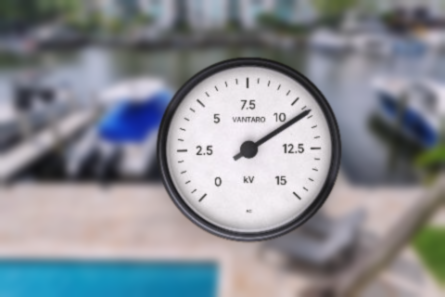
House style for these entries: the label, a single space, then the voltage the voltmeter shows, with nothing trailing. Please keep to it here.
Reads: 10.75 kV
